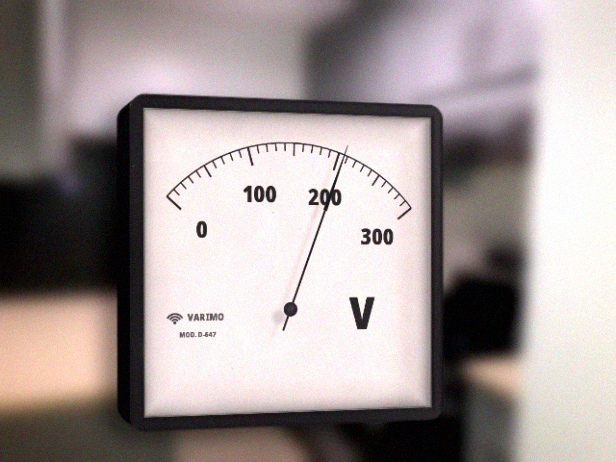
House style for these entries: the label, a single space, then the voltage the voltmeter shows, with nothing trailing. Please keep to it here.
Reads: 205 V
